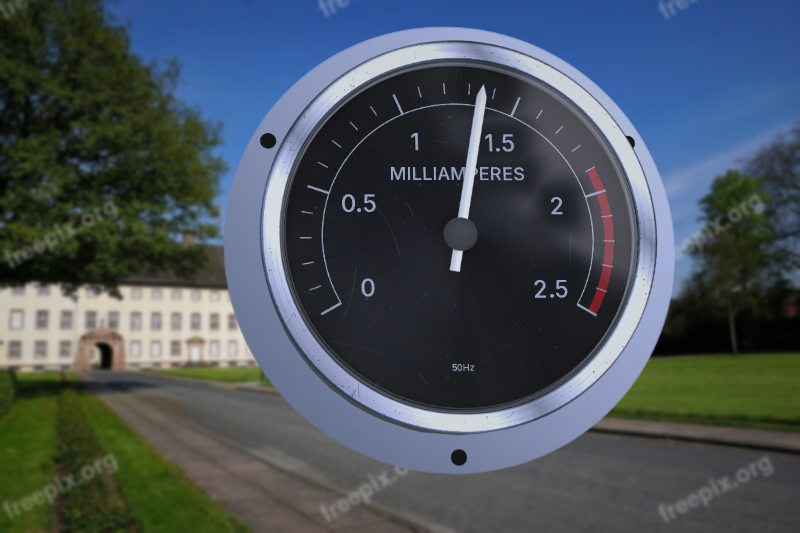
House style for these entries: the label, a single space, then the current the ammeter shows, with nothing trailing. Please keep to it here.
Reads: 1.35 mA
